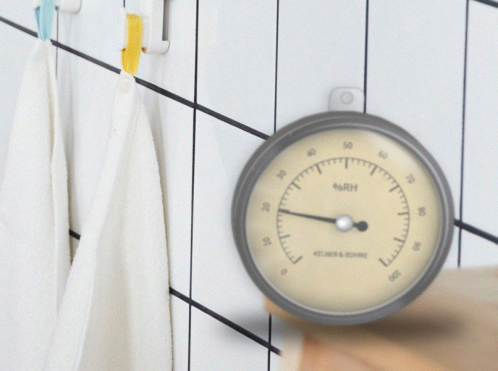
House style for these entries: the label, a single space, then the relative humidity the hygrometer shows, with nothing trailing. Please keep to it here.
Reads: 20 %
